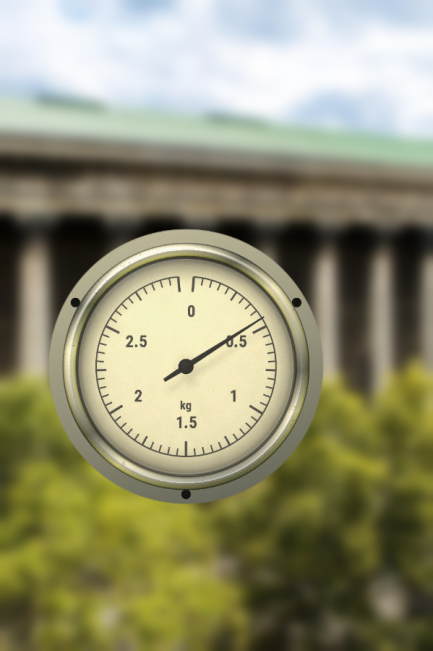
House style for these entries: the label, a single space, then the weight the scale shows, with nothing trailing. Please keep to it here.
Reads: 0.45 kg
